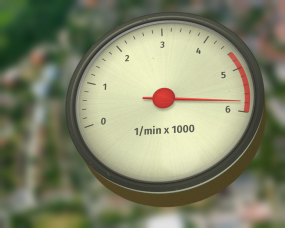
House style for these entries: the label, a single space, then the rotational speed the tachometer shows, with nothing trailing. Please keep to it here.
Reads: 5800 rpm
